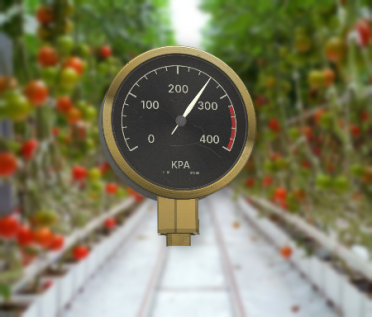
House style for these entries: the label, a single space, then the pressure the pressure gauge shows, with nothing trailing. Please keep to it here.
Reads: 260 kPa
